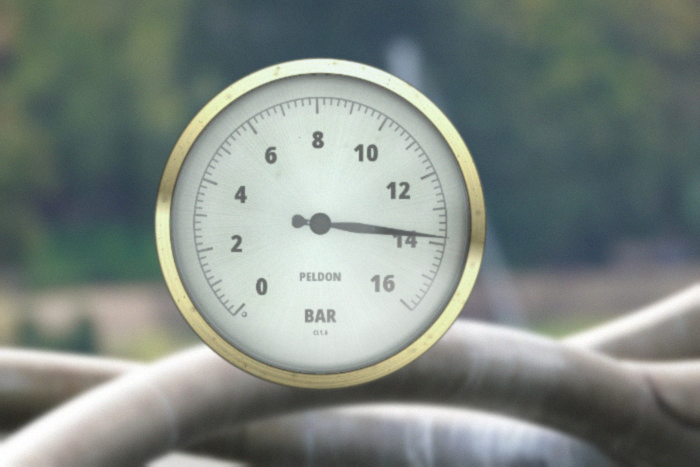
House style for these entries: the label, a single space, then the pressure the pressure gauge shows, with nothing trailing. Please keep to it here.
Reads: 13.8 bar
